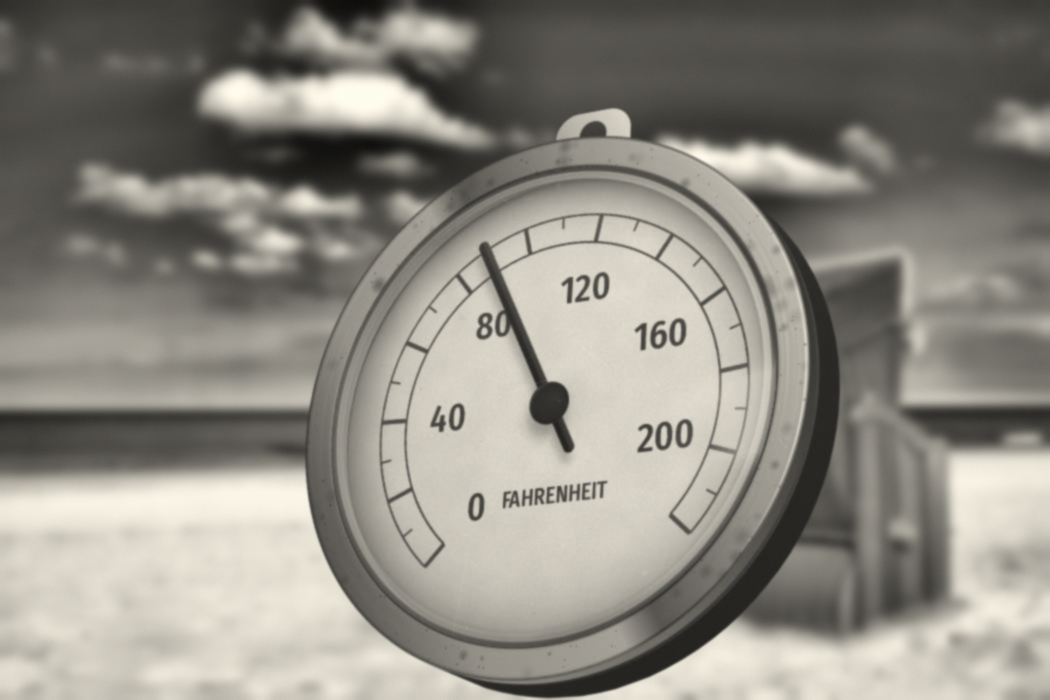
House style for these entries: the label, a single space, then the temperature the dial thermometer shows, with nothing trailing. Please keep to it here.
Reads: 90 °F
